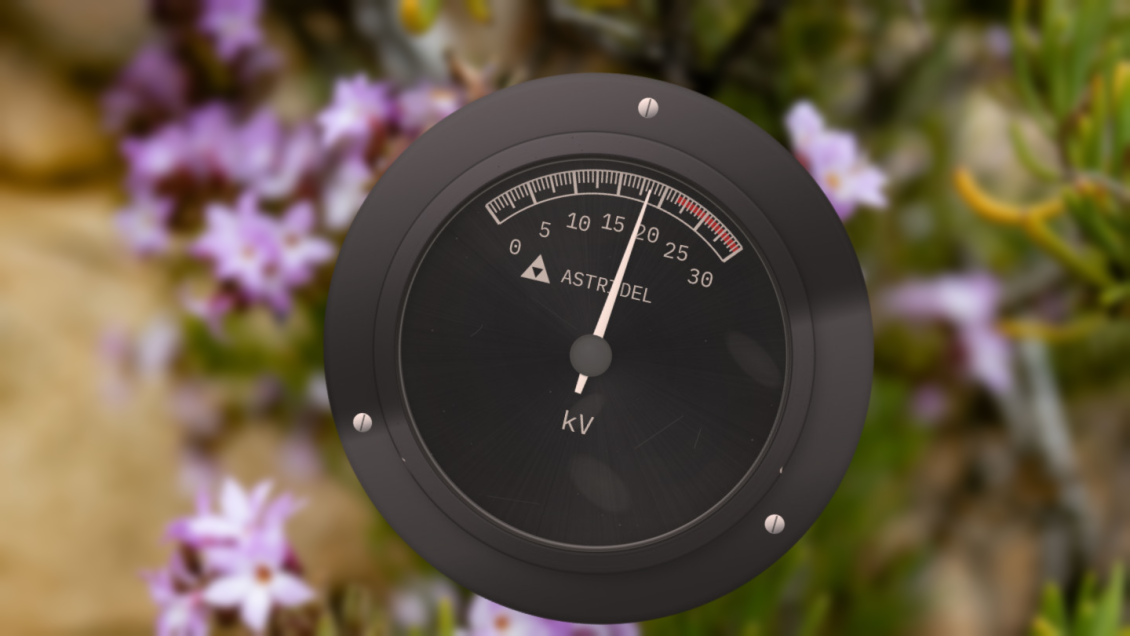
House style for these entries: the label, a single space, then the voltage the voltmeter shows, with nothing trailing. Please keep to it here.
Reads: 18.5 kV
